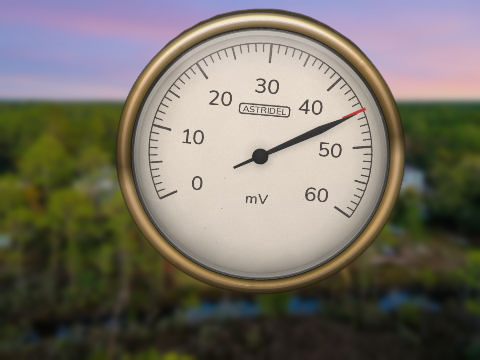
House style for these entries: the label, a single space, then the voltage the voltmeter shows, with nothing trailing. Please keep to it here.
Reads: 45 mV
